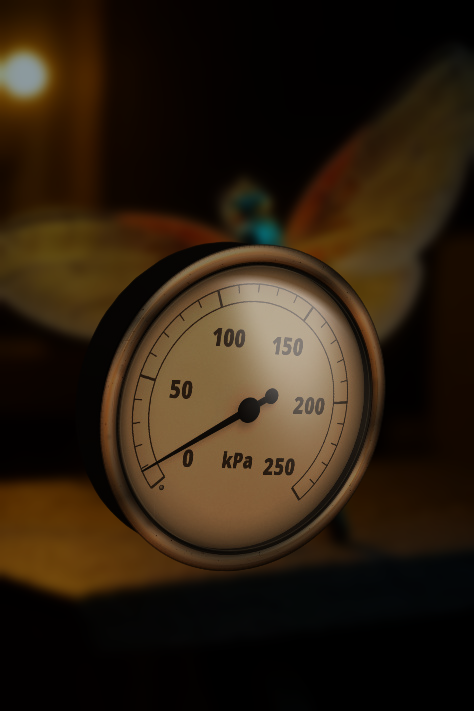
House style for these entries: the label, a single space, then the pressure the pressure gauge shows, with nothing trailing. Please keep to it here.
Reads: 10 kPa
